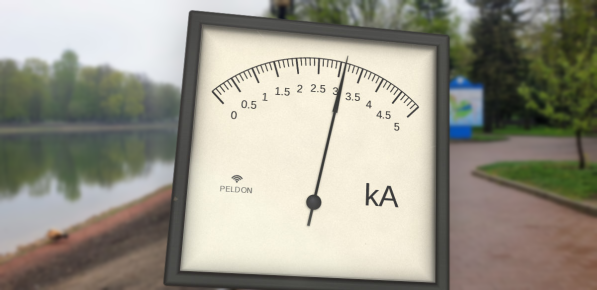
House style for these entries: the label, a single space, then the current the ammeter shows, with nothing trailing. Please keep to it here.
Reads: 3.1 kA
